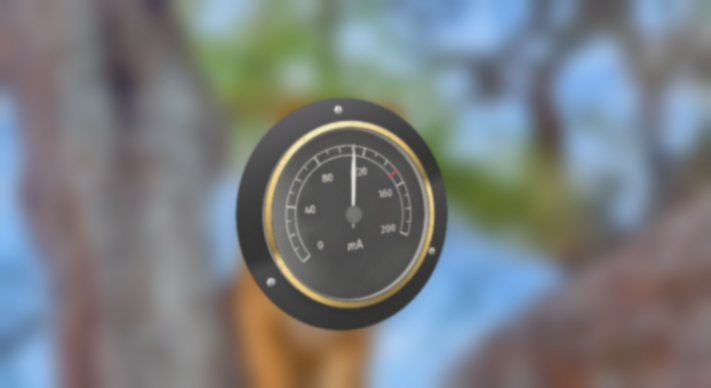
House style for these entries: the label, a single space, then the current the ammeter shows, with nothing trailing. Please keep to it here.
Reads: 110 mA
